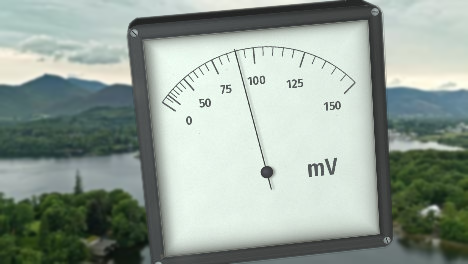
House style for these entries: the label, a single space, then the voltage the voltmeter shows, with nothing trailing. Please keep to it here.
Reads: 90 mV
